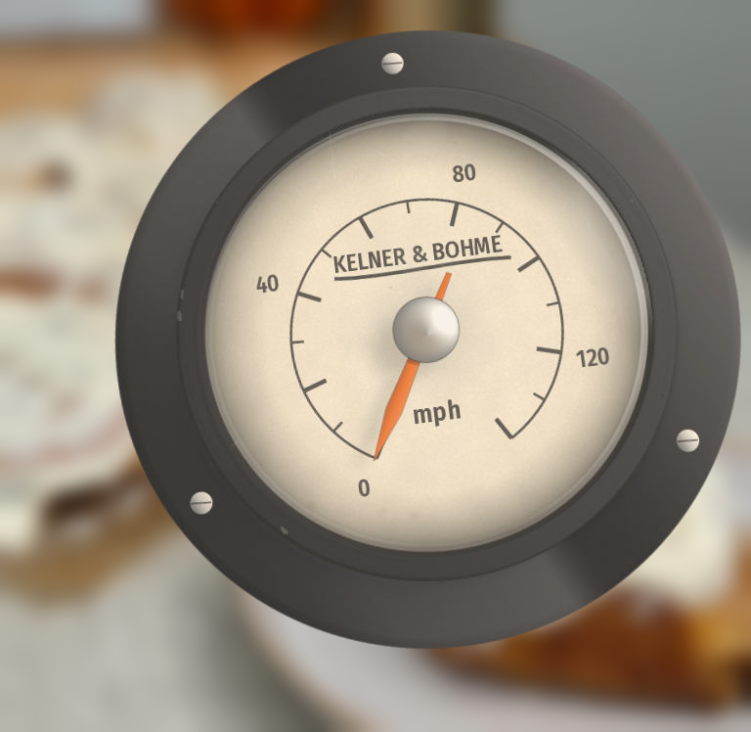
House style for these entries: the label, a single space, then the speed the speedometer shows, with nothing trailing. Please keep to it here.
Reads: 0 mph
